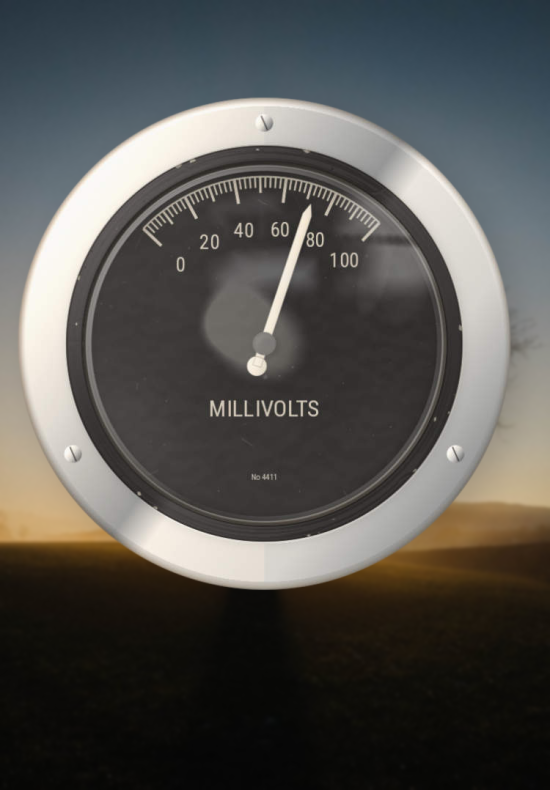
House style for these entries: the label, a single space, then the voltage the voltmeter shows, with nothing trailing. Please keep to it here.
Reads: 72 mV
